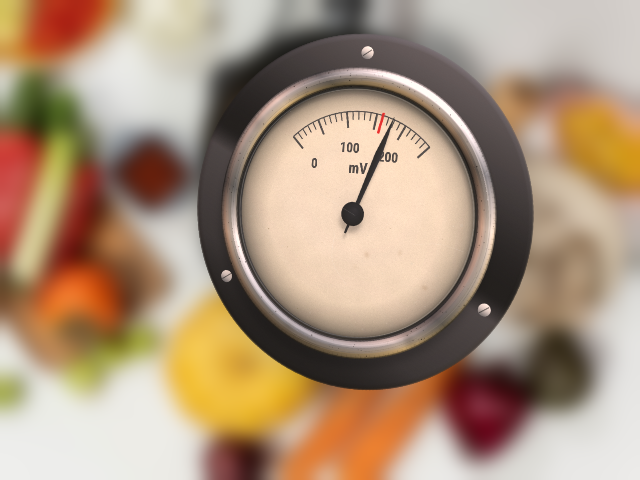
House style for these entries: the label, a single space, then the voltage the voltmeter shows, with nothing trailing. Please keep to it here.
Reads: 180 mV
